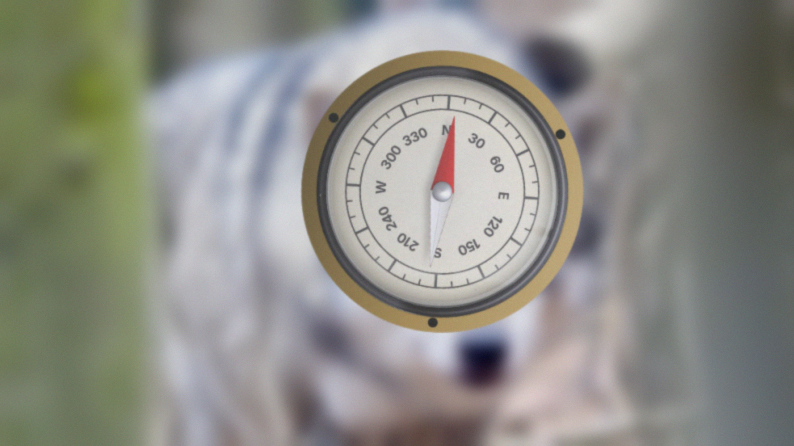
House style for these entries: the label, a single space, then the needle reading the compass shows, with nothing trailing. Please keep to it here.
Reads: 5 °
